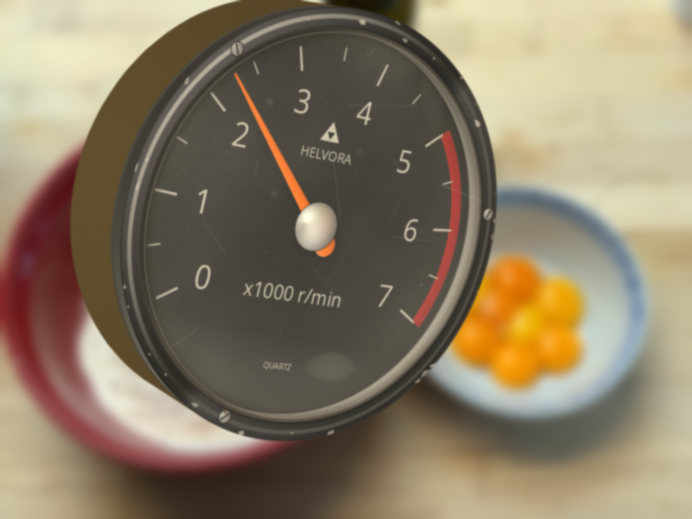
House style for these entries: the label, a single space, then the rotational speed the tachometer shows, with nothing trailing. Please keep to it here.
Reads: 2250 rpm
